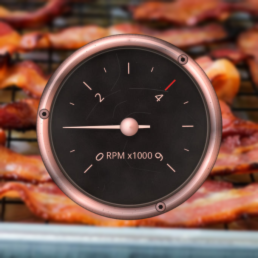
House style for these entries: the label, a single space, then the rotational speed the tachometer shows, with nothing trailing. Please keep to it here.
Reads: 1000 rpm
